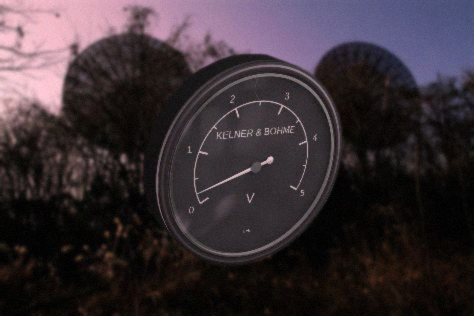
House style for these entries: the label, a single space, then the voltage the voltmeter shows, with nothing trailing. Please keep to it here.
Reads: 0.25 V
